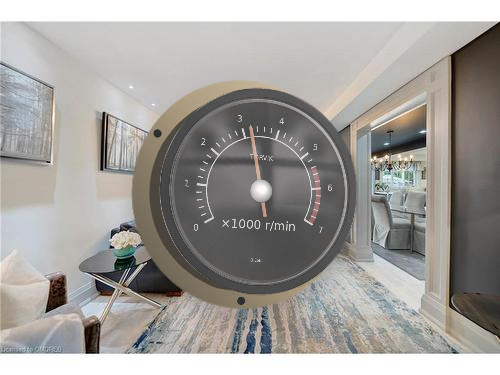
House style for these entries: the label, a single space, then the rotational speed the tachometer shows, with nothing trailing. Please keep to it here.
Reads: 3200 rpm
